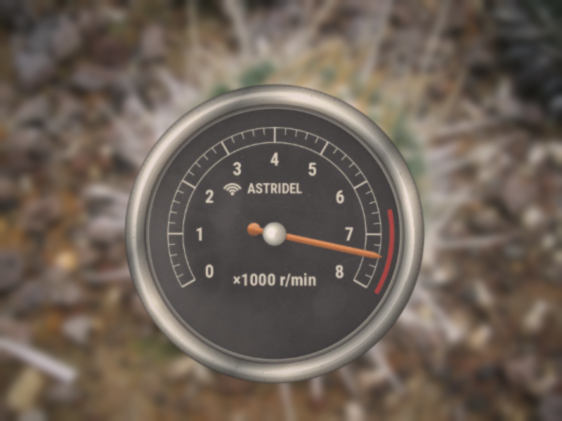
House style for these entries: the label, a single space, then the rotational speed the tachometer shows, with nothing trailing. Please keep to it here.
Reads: 7400 rpm
